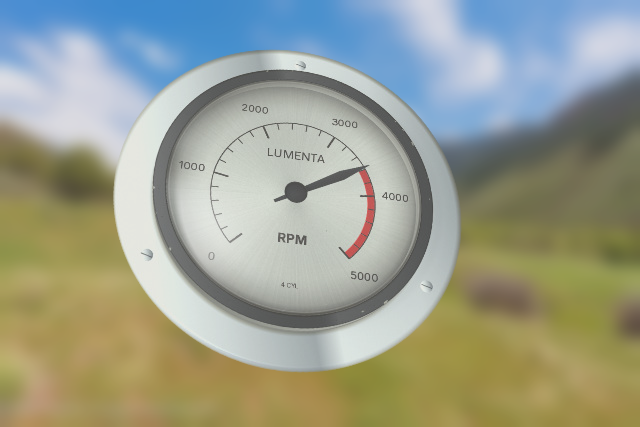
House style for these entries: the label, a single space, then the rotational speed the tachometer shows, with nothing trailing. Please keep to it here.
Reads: 3600 rpm
